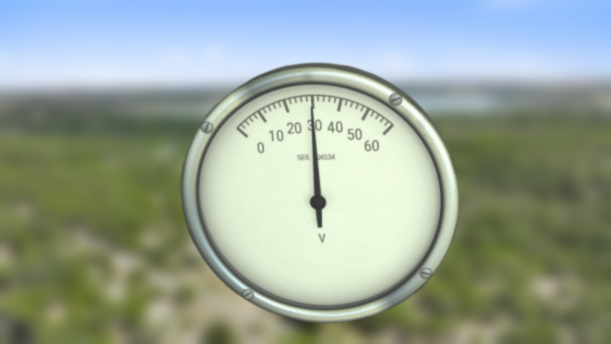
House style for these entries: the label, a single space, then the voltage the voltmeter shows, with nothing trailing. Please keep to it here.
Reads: 30 V
